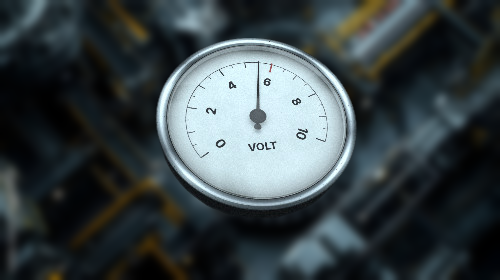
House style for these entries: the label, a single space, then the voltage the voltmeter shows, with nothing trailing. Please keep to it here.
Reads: 5.5 V
